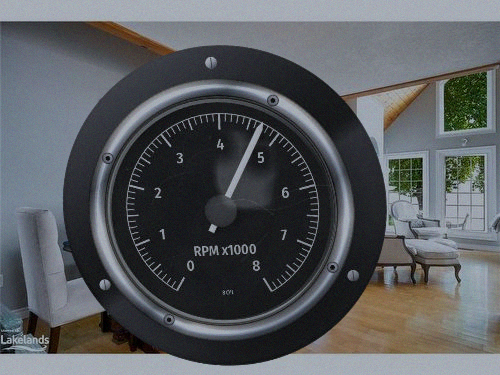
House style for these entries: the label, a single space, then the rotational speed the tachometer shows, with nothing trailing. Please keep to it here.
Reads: 4700 rpm
